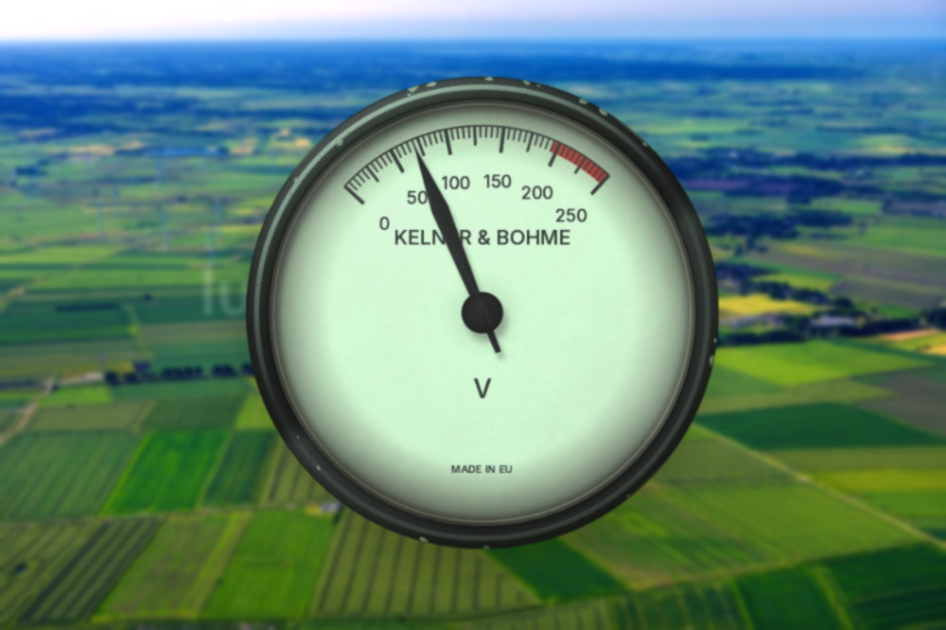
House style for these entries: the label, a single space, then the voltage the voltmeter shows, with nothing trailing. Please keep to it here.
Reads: 70 V
